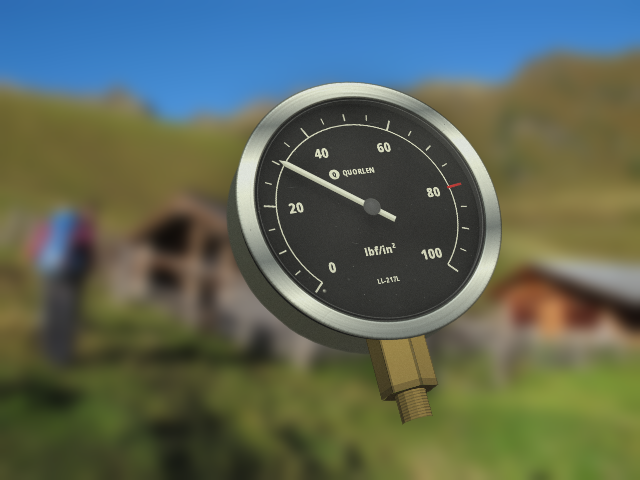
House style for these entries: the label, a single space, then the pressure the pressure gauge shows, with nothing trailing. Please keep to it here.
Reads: 30 psi
